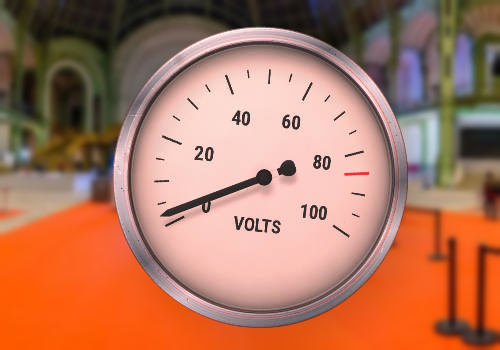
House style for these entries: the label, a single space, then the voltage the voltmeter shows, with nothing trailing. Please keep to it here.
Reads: 2.5 V
